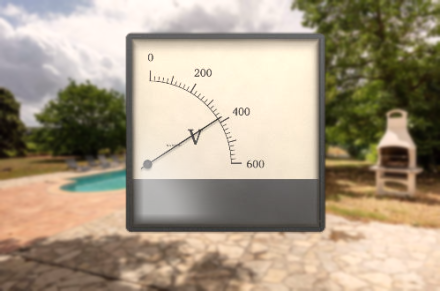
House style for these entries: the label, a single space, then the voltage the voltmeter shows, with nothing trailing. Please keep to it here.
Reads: 380 V
